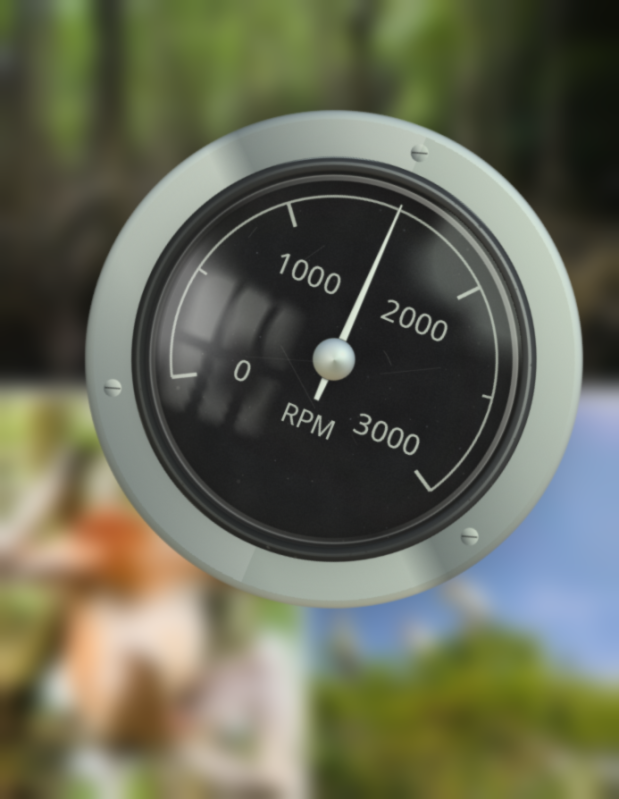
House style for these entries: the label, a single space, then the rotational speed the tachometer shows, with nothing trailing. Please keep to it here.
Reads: 1500 rpm
